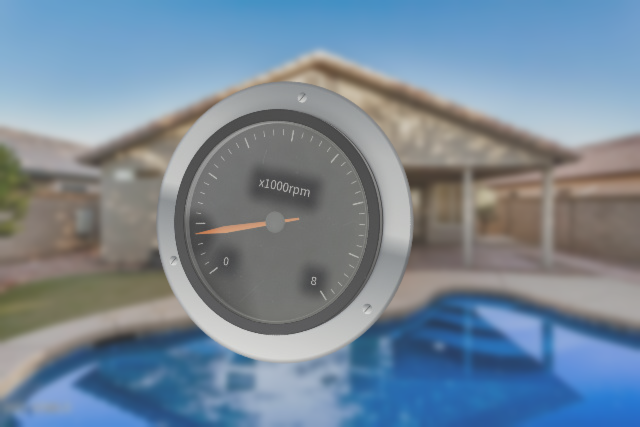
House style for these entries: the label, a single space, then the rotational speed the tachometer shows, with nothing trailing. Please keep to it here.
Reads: 800 rpm
